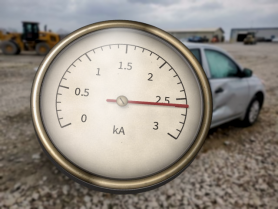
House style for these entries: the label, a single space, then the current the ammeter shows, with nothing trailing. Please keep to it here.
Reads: 2.6 kA
